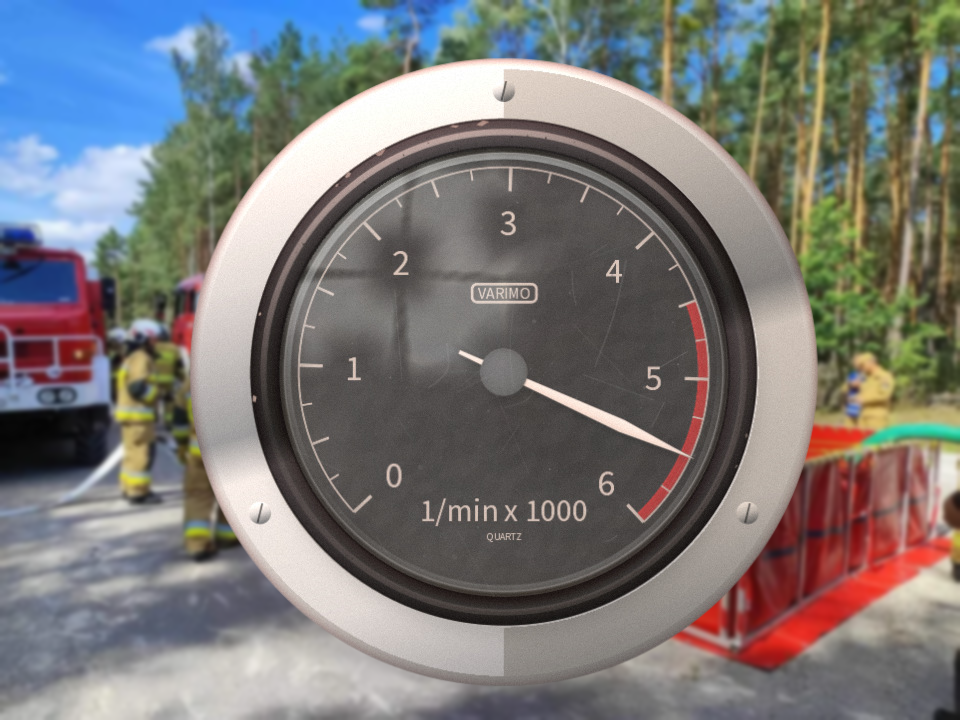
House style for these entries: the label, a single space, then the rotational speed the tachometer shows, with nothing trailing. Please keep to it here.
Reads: 5500 rpm
